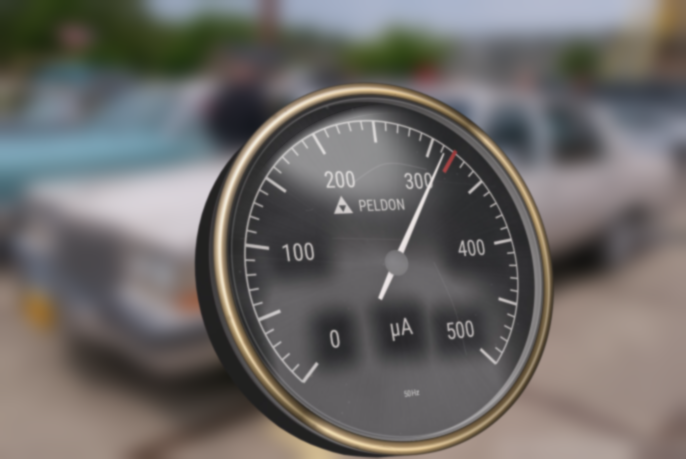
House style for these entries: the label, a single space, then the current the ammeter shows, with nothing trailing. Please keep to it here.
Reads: 310 µA
